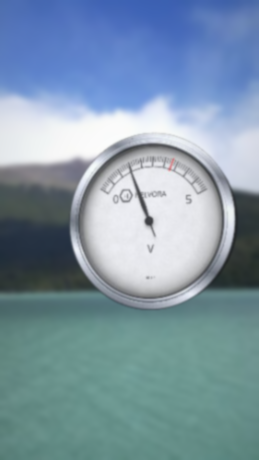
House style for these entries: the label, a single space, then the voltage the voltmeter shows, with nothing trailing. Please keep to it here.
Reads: 1.5 V
